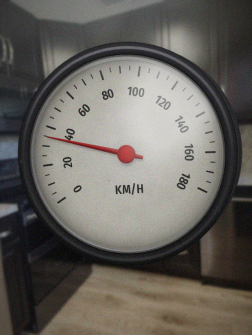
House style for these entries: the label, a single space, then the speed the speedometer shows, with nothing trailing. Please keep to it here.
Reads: 35 km/h
